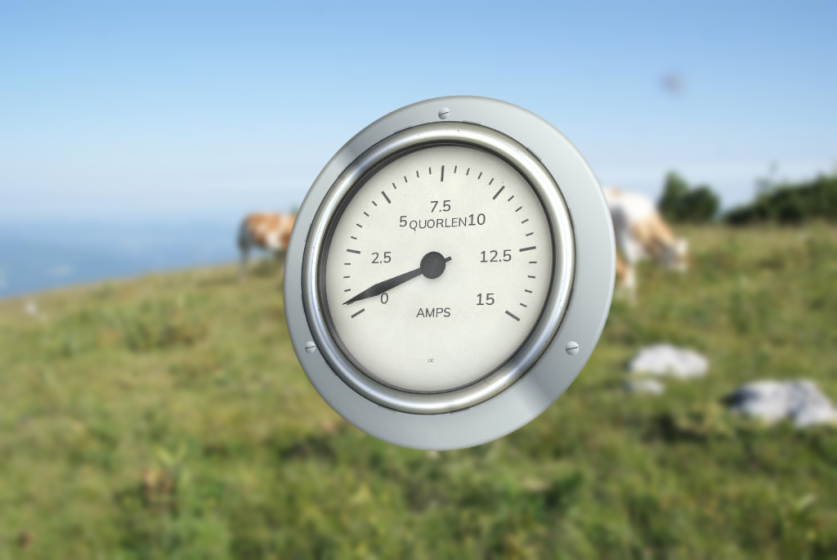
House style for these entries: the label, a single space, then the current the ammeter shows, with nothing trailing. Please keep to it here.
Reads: 0.5 A
